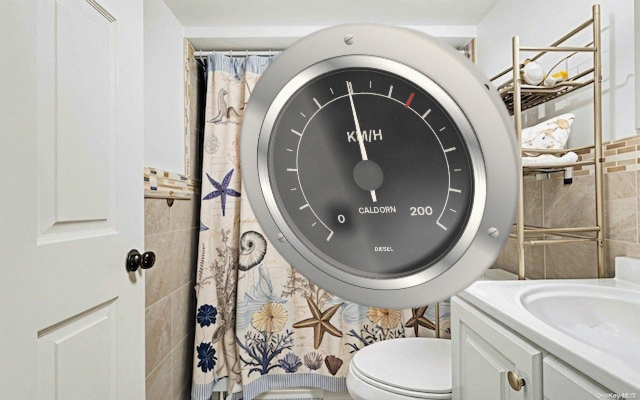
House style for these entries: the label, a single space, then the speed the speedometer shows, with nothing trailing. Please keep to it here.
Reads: 100 km/h
